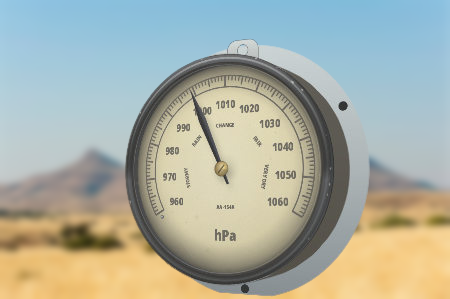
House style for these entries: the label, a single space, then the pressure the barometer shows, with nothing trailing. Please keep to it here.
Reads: 1000 hPa
